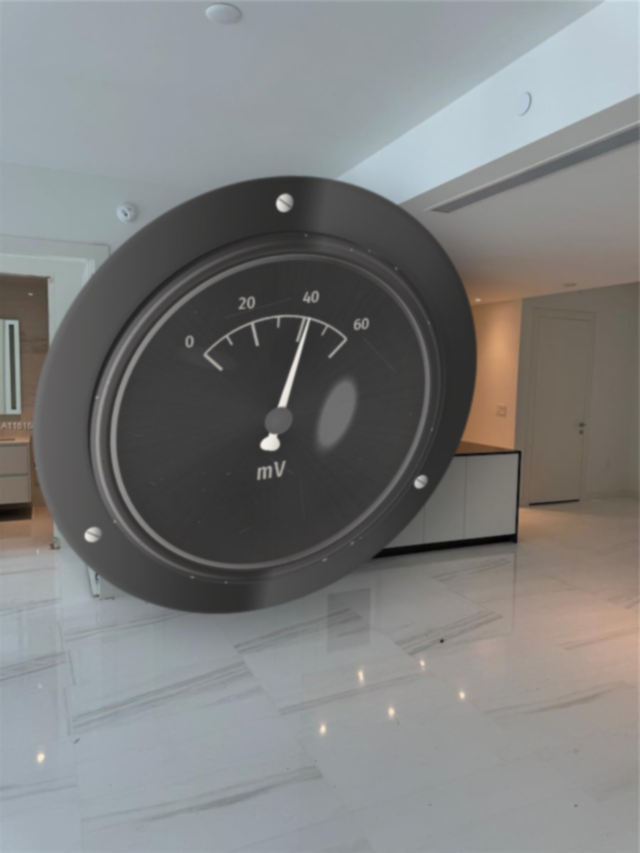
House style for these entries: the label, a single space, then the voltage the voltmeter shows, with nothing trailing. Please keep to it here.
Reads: 40 mV
